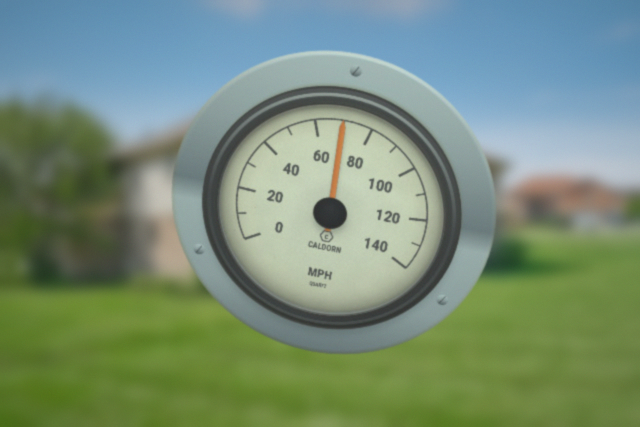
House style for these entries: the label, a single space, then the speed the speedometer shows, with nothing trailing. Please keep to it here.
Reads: 70 mph
